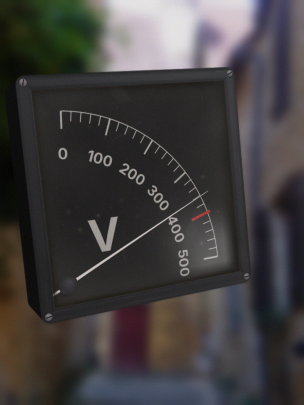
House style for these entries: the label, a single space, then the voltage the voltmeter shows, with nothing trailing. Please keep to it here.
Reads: 360 V
